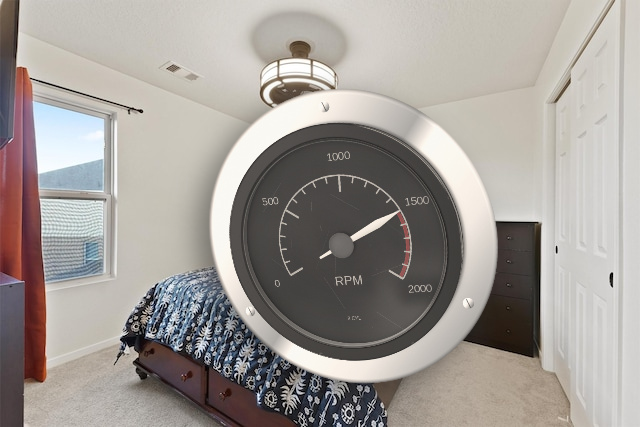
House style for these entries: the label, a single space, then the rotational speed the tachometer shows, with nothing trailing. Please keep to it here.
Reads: 1500 rpm
